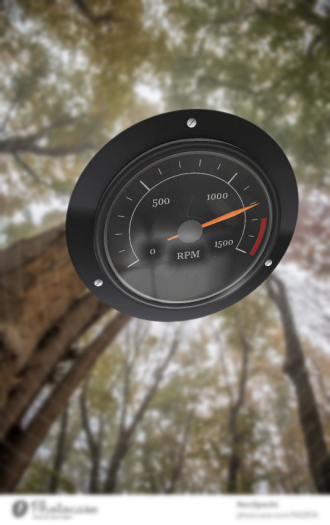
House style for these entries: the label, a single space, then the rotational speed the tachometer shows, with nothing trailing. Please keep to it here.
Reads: 1200 rpm
